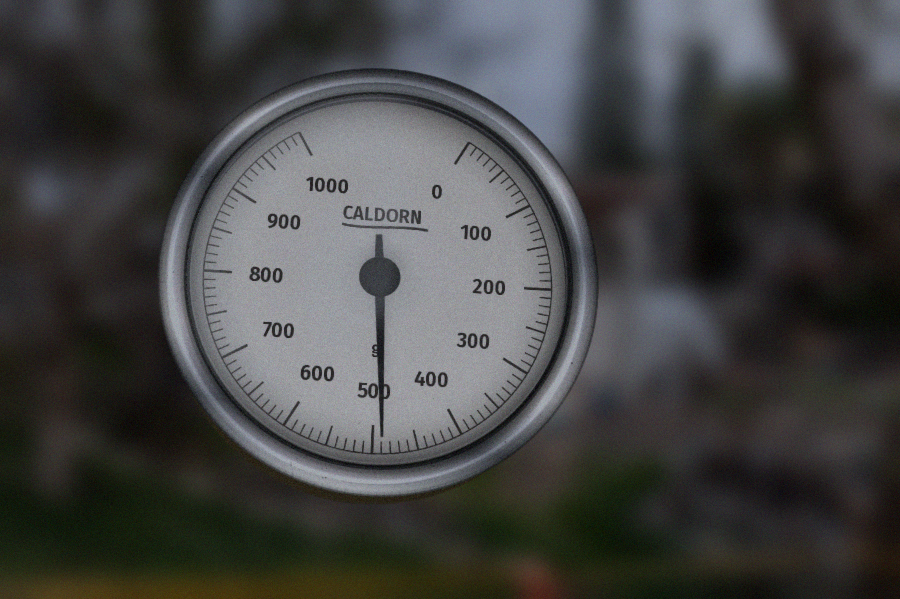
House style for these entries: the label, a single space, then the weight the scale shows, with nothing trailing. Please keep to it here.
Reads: 490 g
